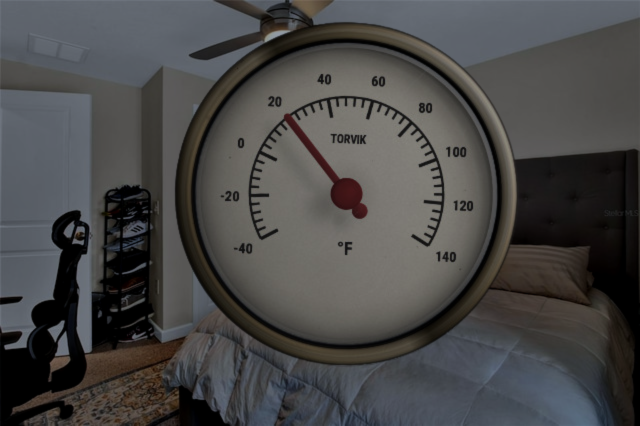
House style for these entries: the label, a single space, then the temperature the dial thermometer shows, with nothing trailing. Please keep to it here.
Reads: 20 °F
